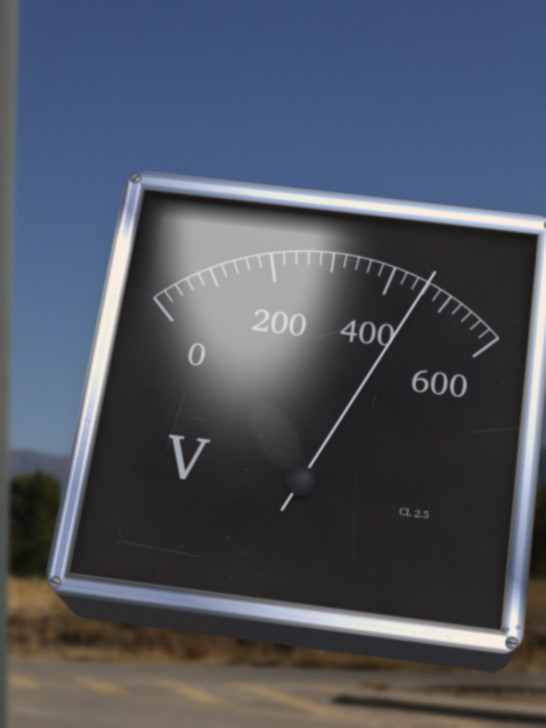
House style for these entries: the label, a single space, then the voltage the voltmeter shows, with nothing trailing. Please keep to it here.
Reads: 460 V
